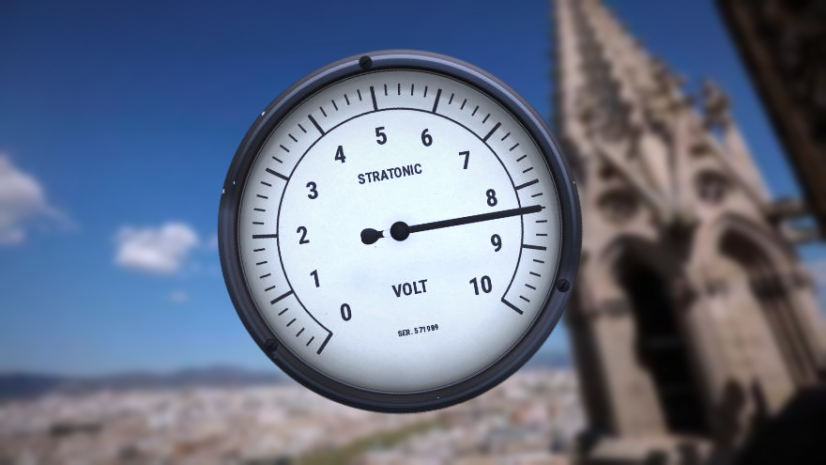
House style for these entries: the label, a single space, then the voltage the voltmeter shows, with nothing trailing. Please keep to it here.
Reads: 8.4 V
